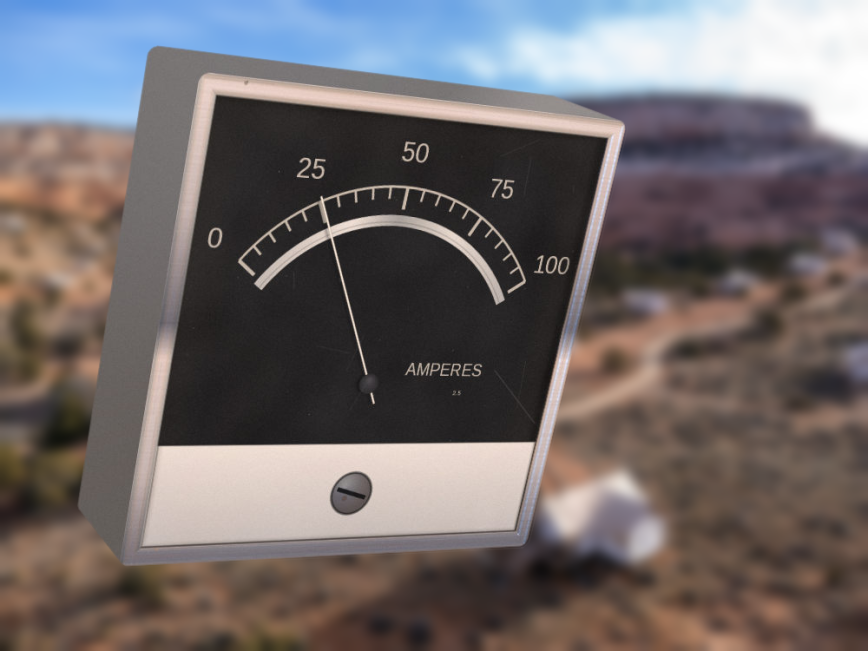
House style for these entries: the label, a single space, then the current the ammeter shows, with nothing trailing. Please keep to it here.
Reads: 25 A
